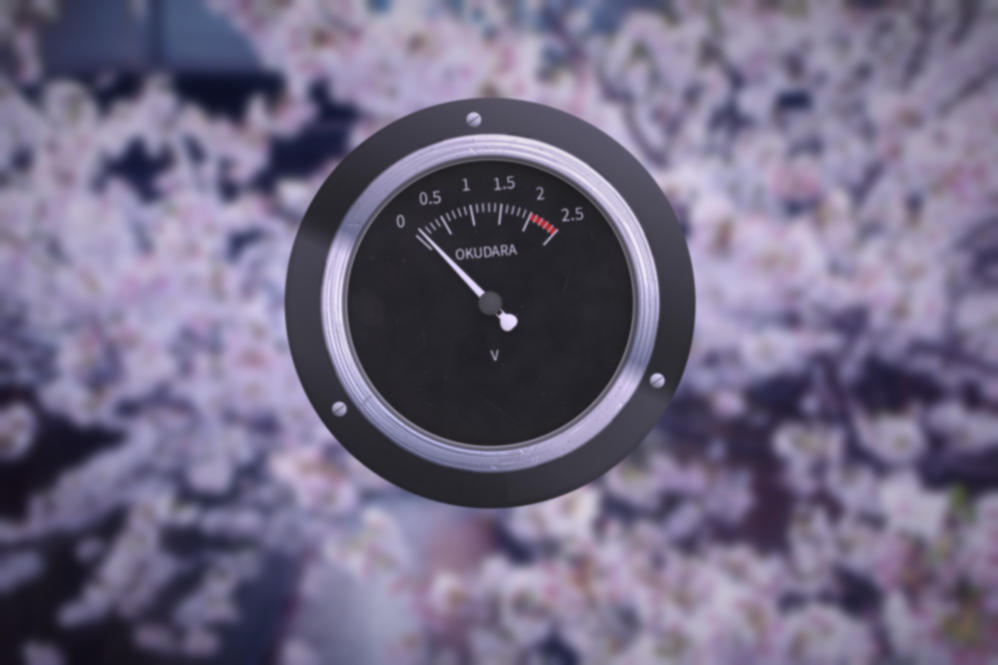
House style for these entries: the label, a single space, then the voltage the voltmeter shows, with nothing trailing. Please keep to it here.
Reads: 0.1 V
